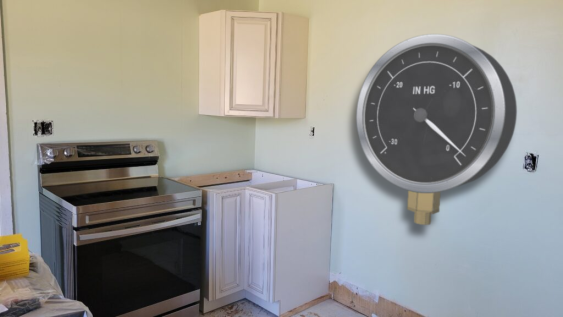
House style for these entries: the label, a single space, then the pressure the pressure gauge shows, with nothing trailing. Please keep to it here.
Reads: -1 inHg
